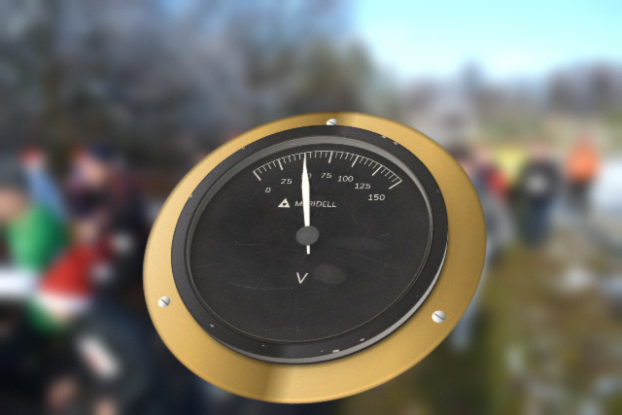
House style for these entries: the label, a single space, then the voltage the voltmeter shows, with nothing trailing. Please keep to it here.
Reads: 50 V
